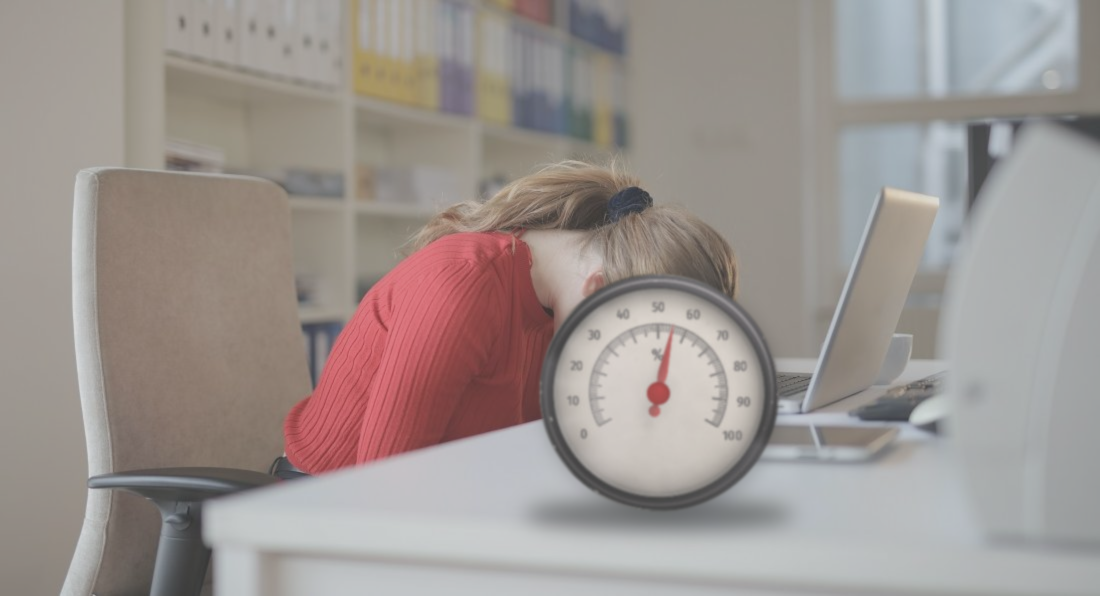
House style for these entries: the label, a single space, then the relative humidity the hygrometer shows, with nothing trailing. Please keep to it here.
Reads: 55 %
